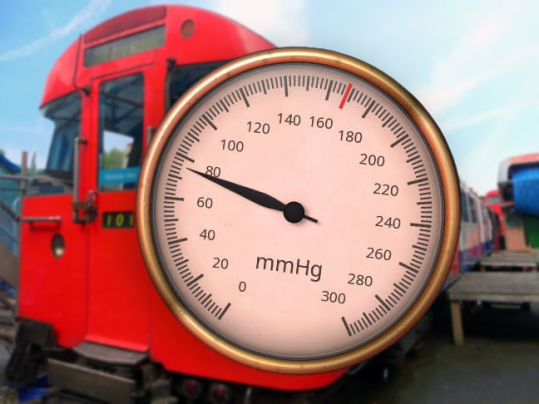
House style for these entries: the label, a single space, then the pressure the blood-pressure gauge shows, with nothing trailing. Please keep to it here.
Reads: 76 mmHg
